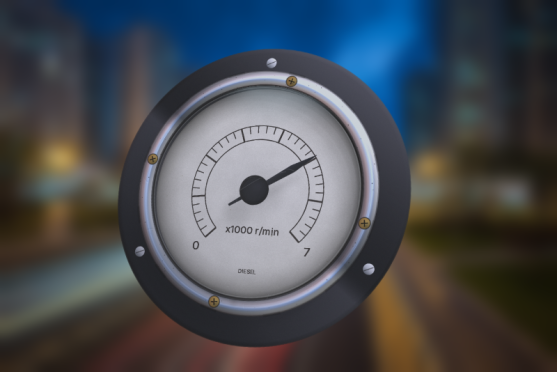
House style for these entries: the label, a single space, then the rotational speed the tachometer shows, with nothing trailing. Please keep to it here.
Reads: 5000 rpm
